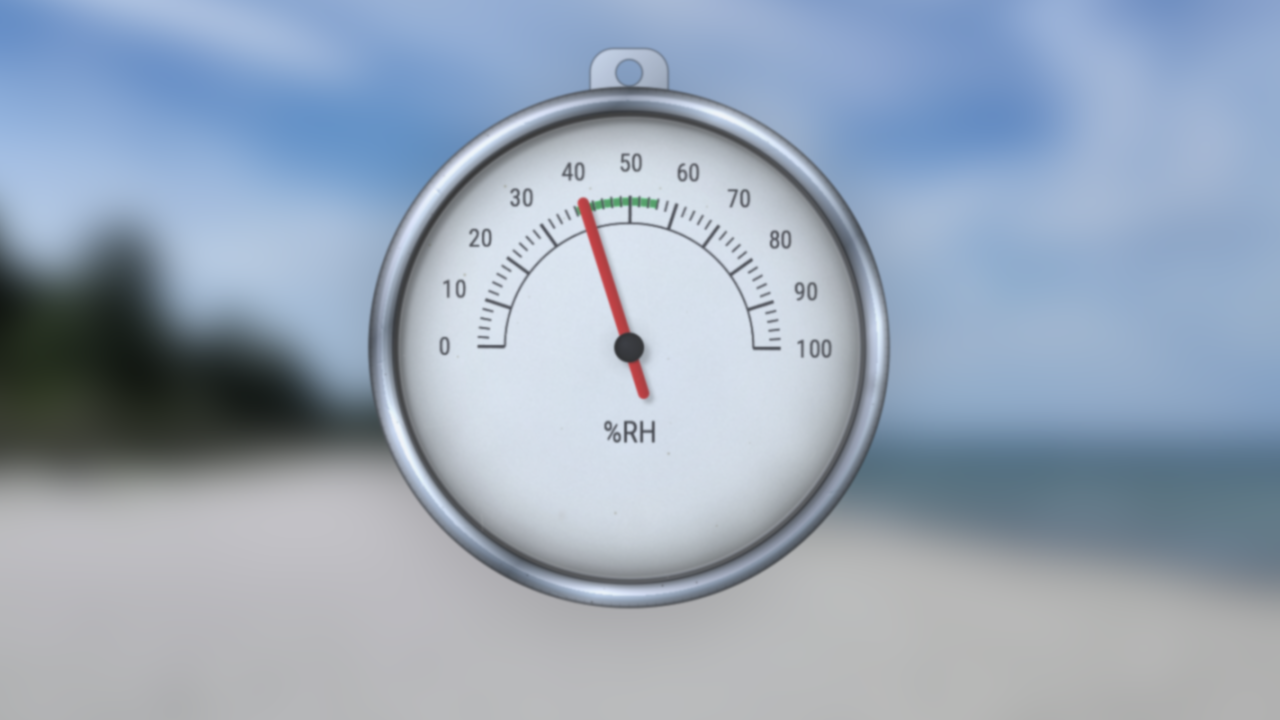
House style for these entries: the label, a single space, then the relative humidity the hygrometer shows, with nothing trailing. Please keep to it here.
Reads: 40 %
